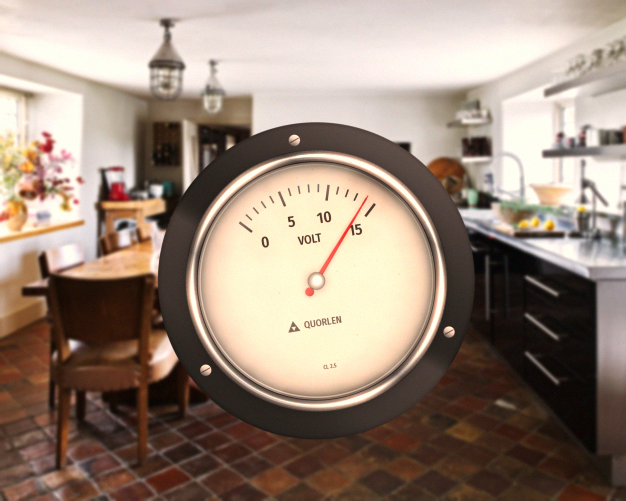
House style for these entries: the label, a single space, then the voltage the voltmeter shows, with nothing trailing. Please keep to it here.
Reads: 14 V
